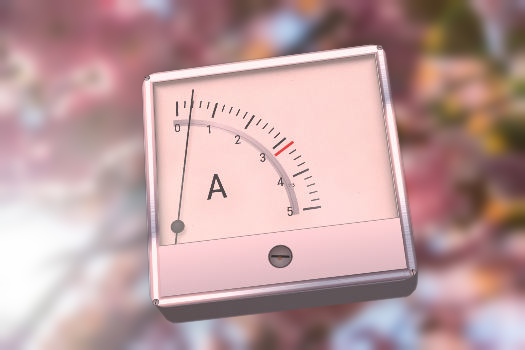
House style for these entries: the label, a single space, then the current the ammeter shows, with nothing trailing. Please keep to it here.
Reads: 0.4 A
